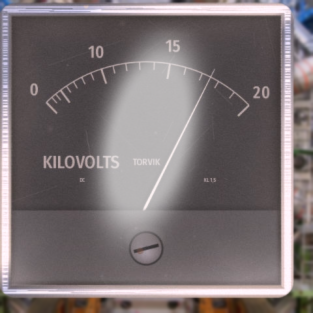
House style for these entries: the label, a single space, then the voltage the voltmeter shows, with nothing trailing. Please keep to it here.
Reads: 17.5 kV
